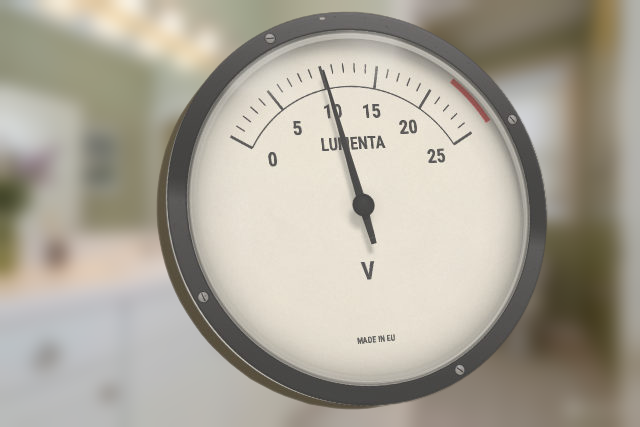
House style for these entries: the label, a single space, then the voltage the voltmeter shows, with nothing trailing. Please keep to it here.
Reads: 10 V
